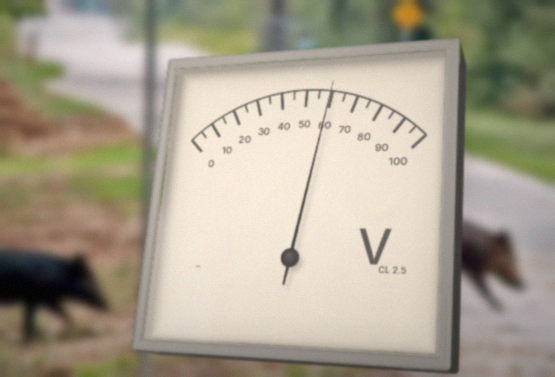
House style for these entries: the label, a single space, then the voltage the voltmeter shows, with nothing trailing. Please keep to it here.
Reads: 60 V
